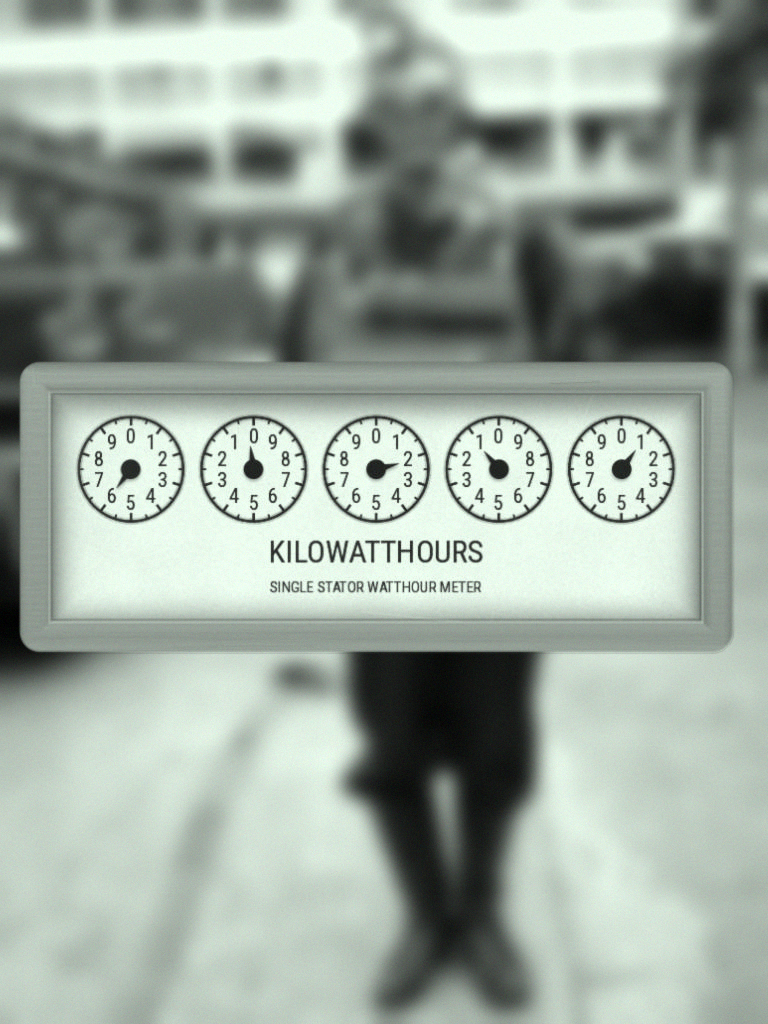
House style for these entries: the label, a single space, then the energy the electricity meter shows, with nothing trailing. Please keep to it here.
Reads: 60211 kWh
